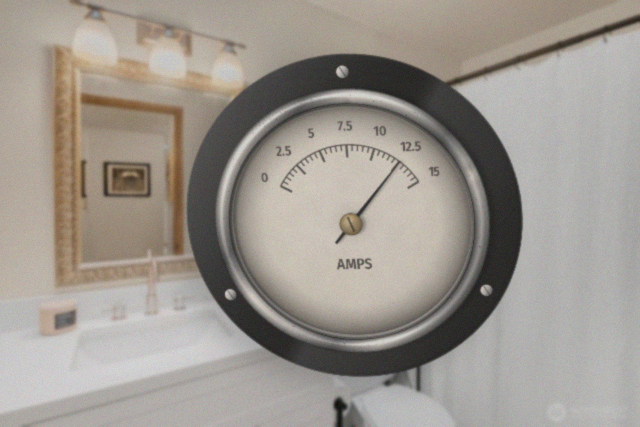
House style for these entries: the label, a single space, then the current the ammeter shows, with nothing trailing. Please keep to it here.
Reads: 12.5 A
